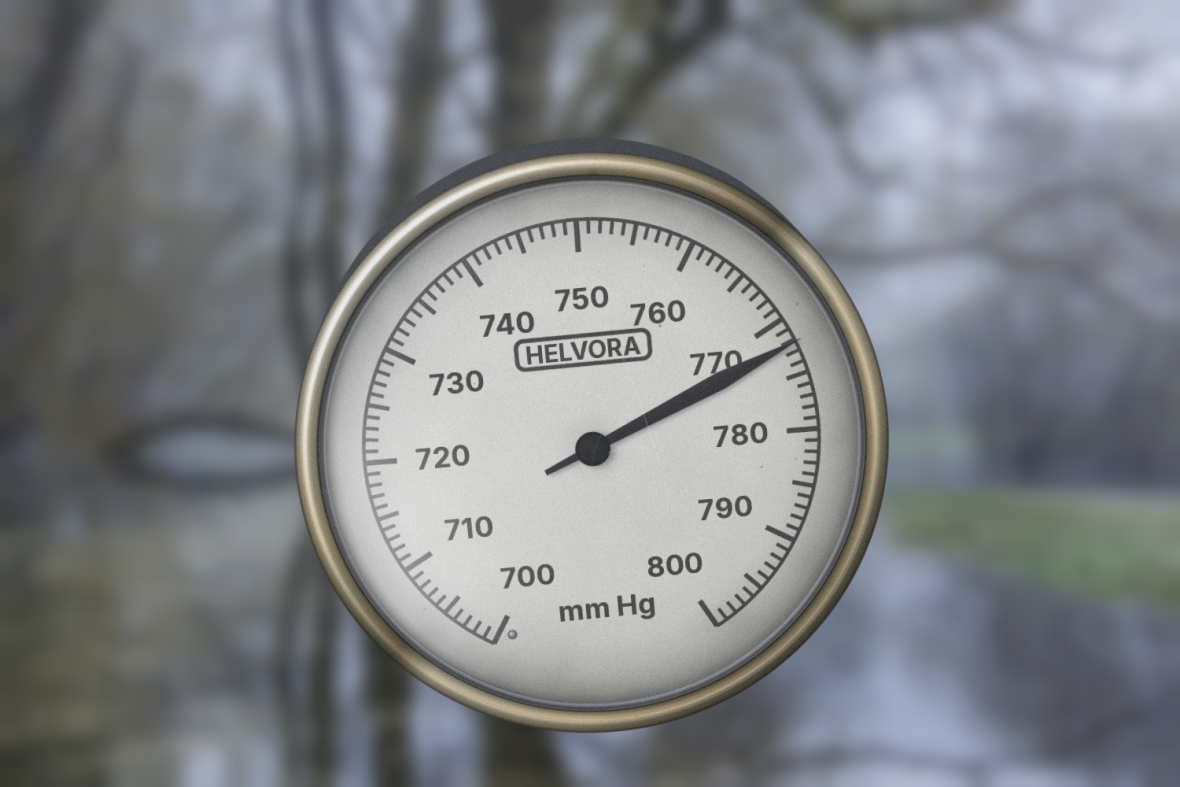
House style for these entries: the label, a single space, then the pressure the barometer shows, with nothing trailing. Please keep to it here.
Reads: 772 mmHg
